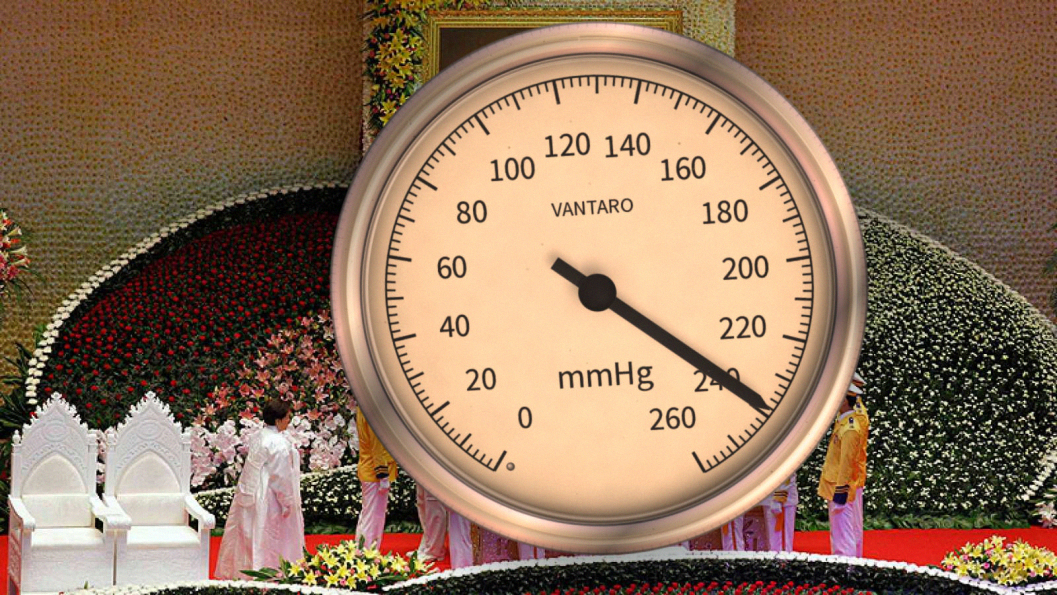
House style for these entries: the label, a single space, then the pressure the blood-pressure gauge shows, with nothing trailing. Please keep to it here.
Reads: 238 mmHg
